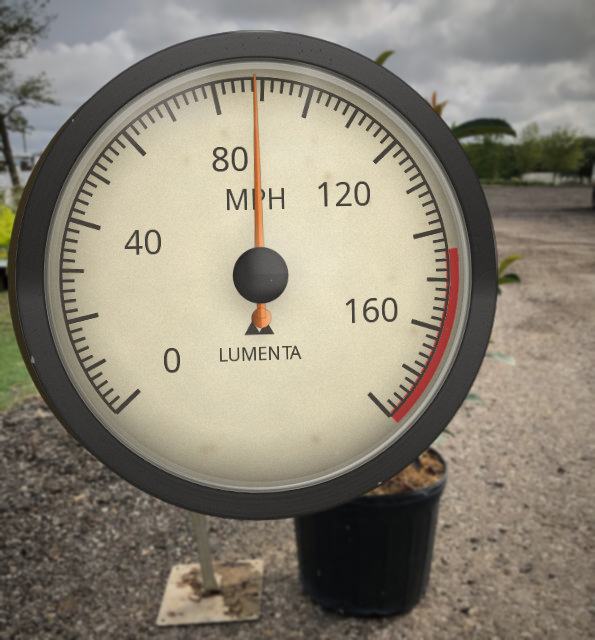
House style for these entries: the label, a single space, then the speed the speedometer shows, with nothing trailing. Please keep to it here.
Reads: 88 mph
